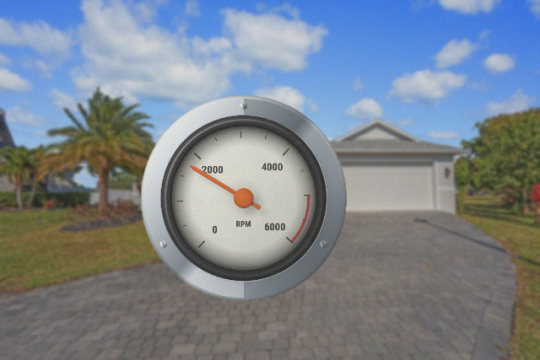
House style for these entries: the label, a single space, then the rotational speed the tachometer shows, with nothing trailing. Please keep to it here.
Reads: 1750 rpm
